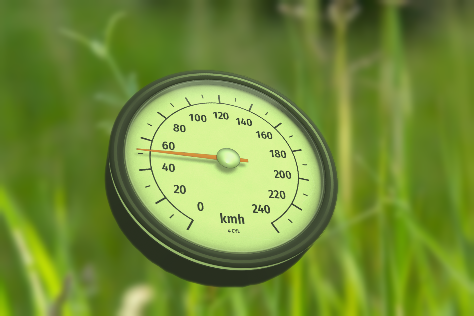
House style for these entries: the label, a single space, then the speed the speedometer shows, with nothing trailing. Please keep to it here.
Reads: 50 km/h
